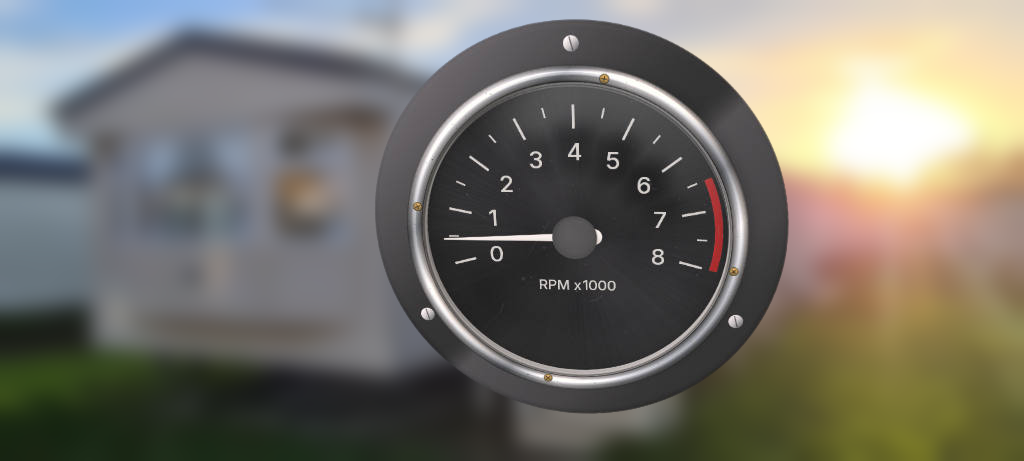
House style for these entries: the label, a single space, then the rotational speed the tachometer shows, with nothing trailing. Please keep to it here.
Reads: 500 rpm
